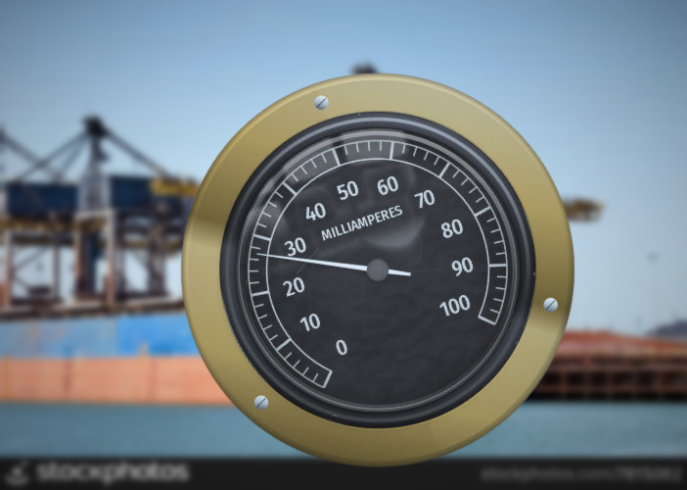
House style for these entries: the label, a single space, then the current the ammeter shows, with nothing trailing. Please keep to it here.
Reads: 27 mA
